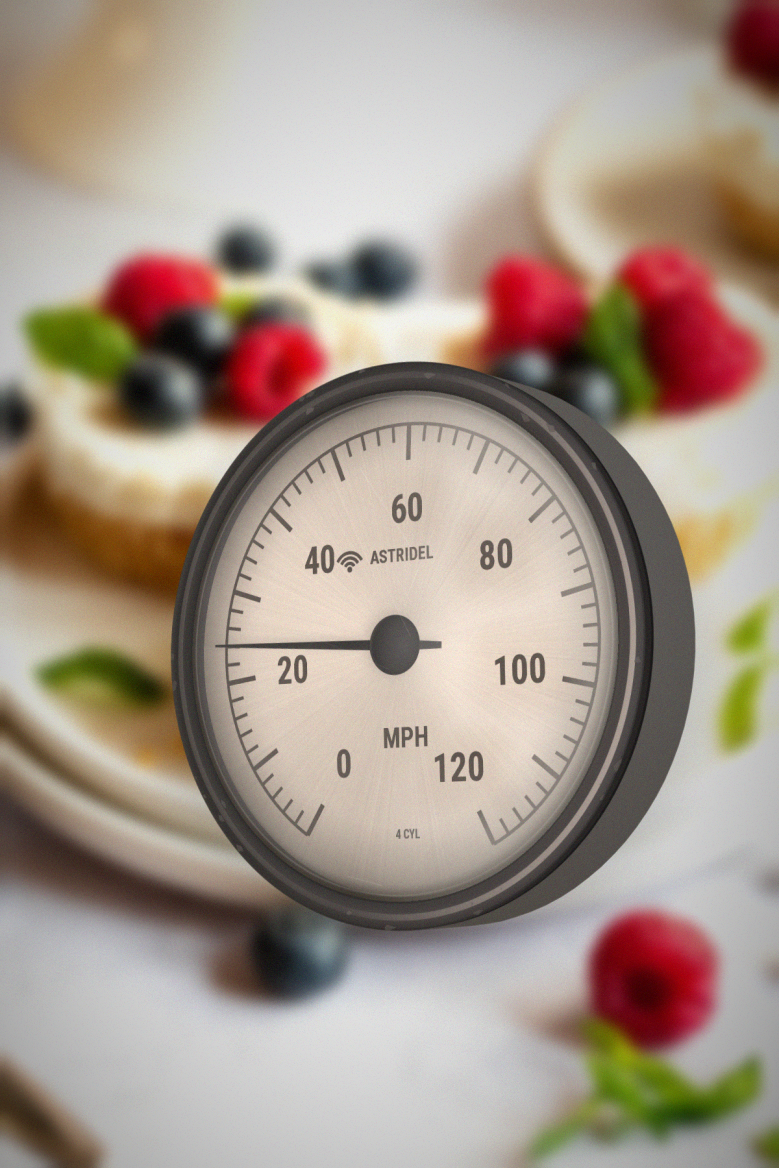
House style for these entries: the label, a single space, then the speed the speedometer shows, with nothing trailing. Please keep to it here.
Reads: 24 mph
